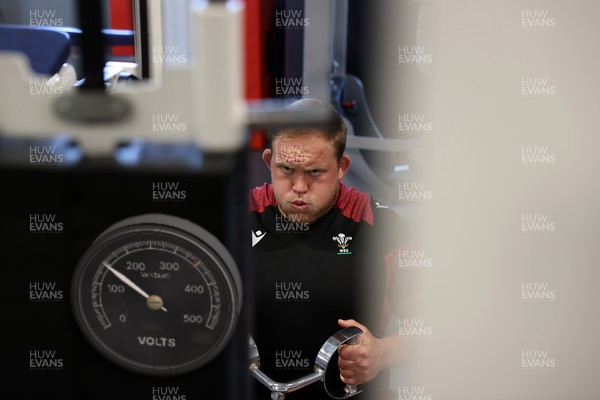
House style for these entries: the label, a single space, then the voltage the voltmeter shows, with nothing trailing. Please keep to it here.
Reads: 150 V
